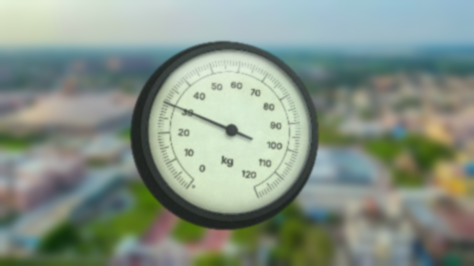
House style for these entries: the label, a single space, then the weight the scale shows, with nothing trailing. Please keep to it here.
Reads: 30 kg
